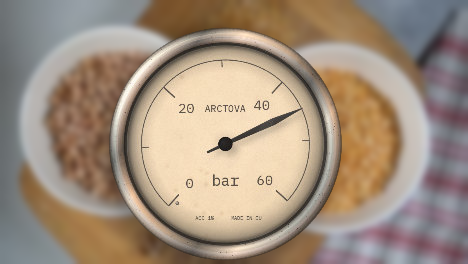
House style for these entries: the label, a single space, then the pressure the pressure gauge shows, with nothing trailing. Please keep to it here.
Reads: 45 bar
